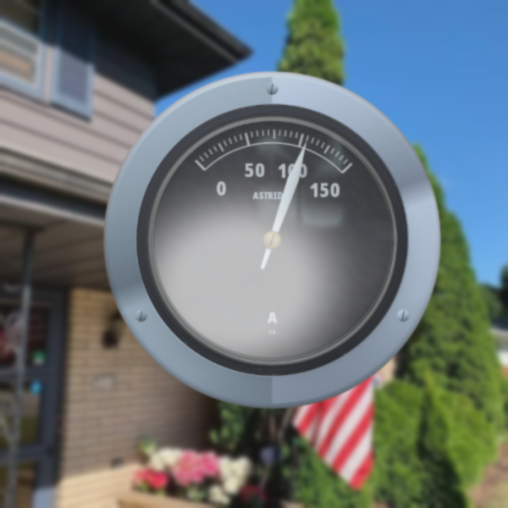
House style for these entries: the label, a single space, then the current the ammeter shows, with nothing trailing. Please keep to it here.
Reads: 105 A
